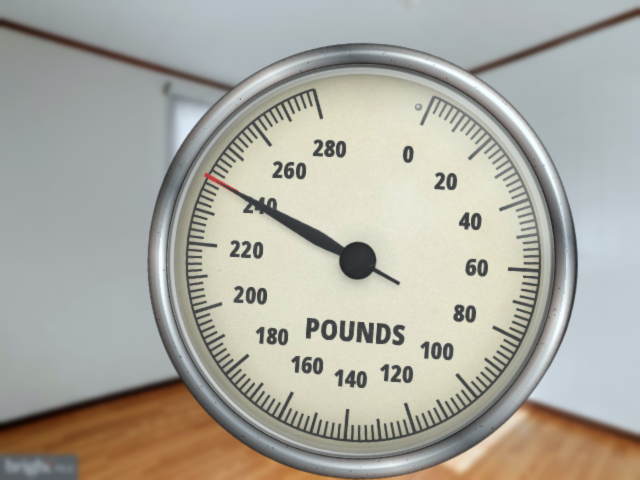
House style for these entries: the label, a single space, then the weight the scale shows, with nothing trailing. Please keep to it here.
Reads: 240 lb
